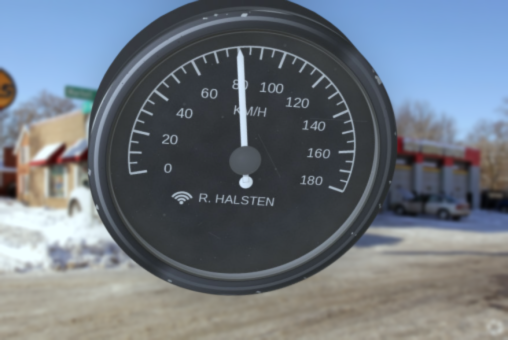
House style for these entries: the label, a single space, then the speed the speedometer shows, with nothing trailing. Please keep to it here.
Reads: 80 km/h
